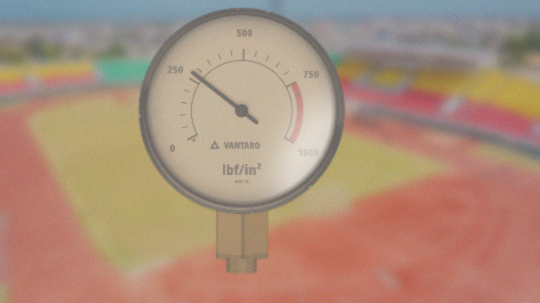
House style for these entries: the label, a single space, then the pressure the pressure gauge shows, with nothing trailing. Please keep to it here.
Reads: 275 psi
